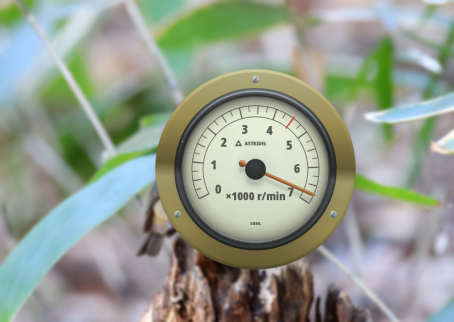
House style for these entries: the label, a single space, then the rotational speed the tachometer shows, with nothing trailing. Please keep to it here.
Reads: 6750 rpm
